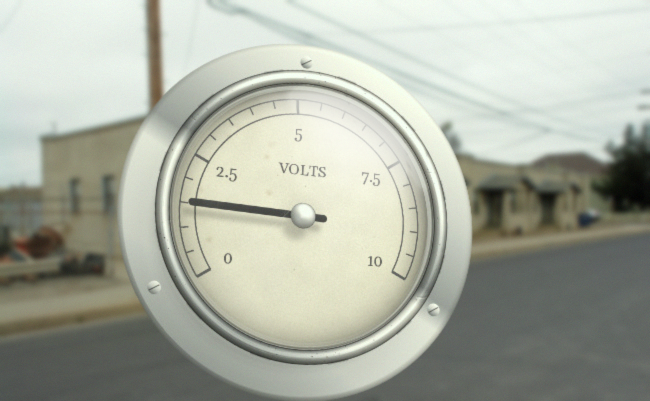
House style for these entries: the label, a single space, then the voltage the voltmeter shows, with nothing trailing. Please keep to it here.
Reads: 1.5 V
